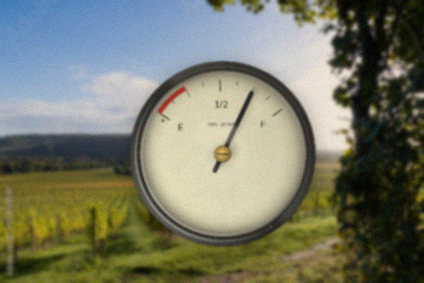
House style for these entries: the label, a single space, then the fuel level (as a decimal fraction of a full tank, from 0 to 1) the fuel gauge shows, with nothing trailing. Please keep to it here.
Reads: 0.75
